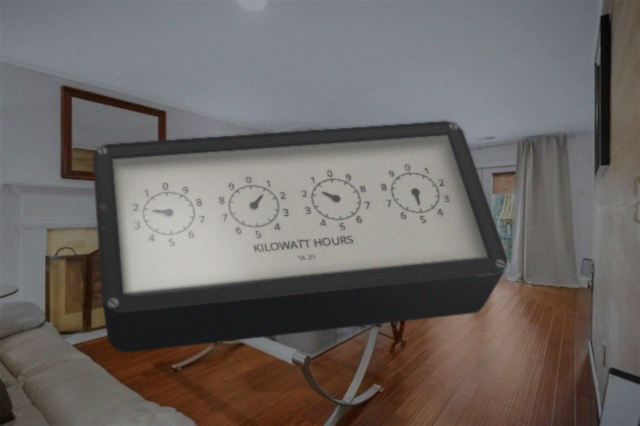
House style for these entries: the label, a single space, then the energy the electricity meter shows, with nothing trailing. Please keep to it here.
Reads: 2115 kWh
